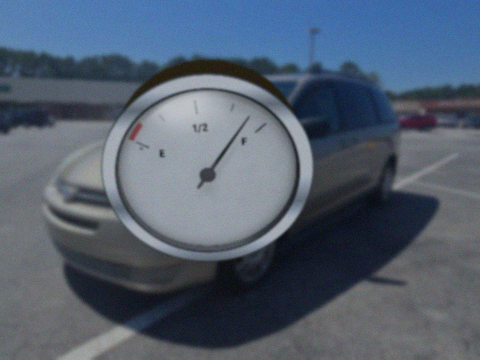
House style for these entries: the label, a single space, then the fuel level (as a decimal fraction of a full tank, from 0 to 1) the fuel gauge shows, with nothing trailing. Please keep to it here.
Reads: 0.875
